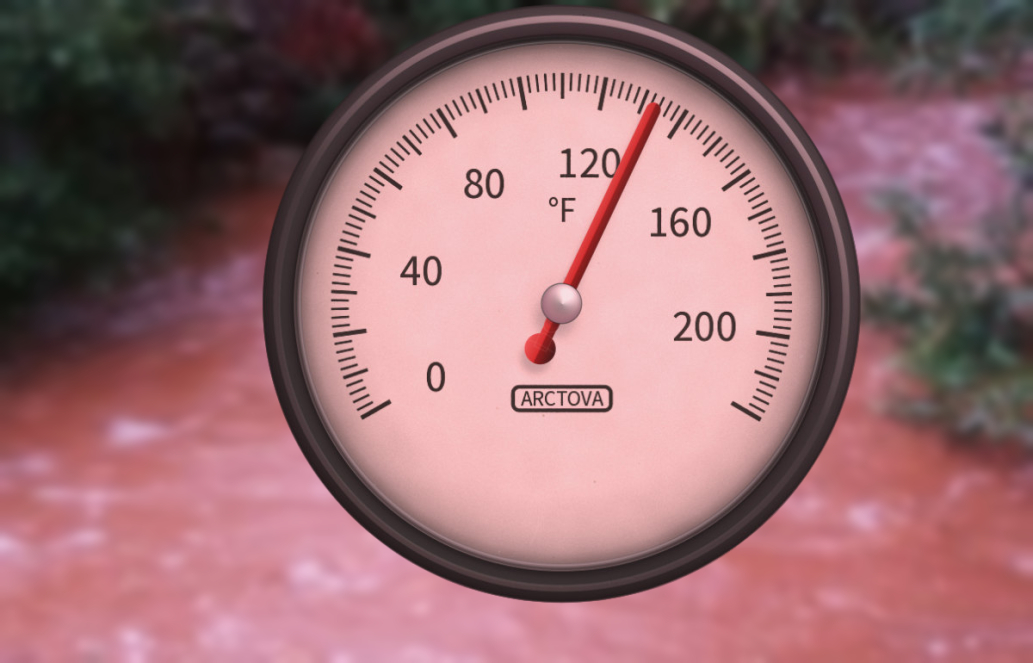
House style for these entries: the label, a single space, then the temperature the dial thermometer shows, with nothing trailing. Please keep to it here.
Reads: 133 °F
